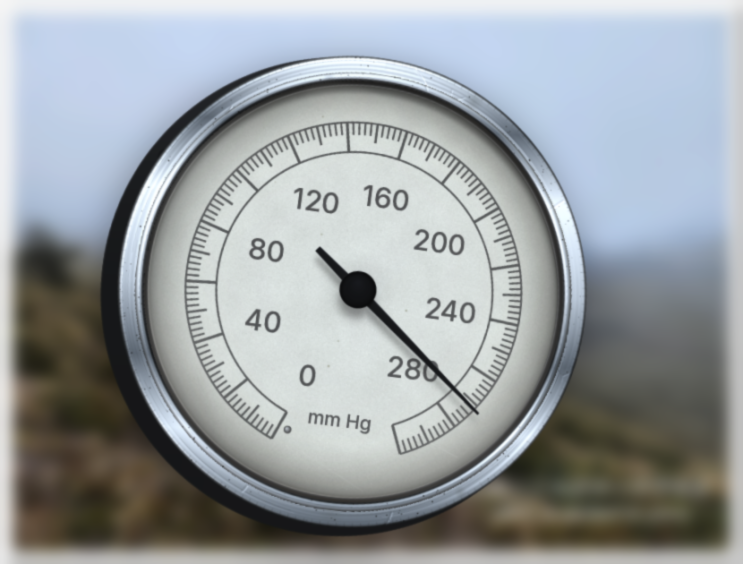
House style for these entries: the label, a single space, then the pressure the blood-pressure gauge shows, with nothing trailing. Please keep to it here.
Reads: 272 mmHg
